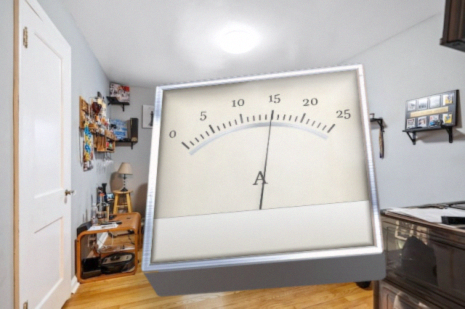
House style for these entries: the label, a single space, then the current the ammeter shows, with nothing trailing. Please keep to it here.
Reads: 15 A
